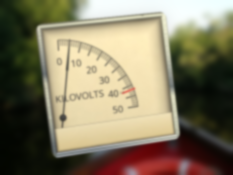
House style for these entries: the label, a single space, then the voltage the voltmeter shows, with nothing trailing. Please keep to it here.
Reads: 5 kV
